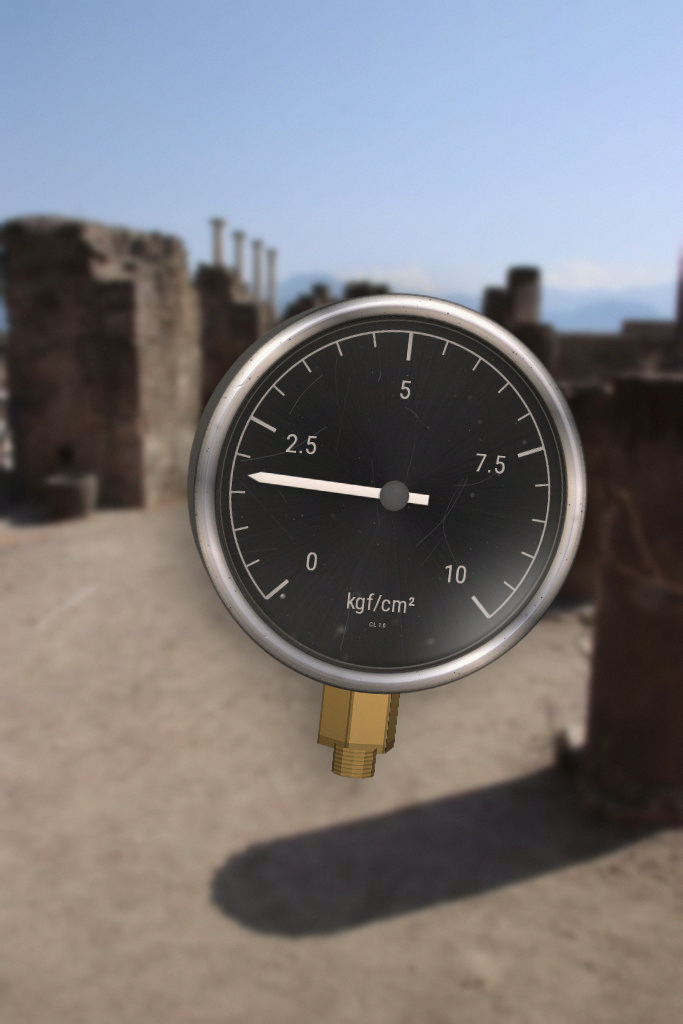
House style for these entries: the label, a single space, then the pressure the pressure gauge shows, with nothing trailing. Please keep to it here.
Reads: 1.75 kg/cm²
